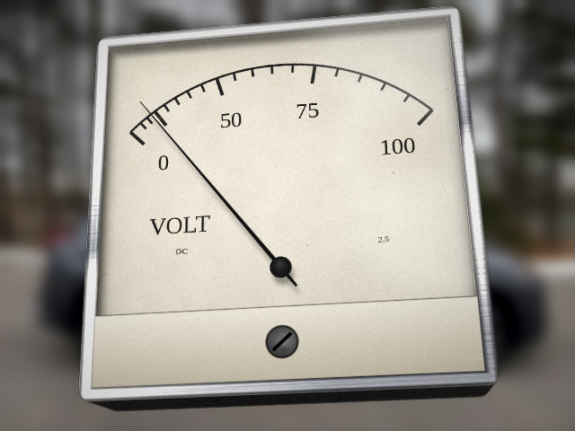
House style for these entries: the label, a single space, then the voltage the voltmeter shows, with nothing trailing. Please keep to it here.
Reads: 22.5 V
